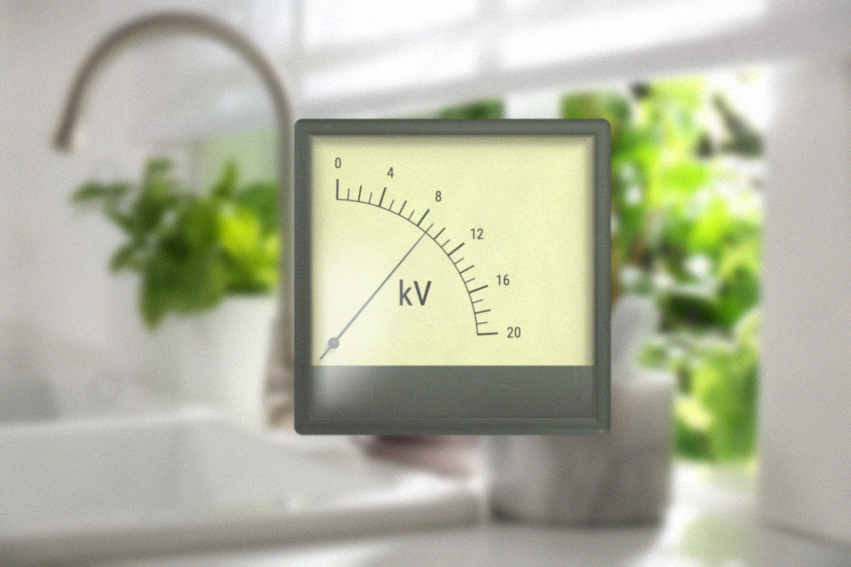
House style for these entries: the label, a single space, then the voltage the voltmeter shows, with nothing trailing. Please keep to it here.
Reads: 9 kV
